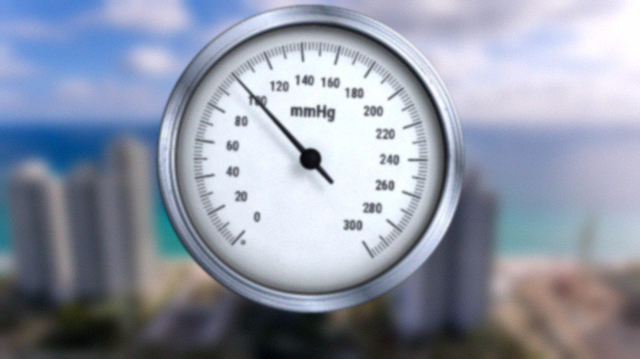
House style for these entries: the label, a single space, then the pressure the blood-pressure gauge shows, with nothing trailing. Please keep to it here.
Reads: 100 mmHg
